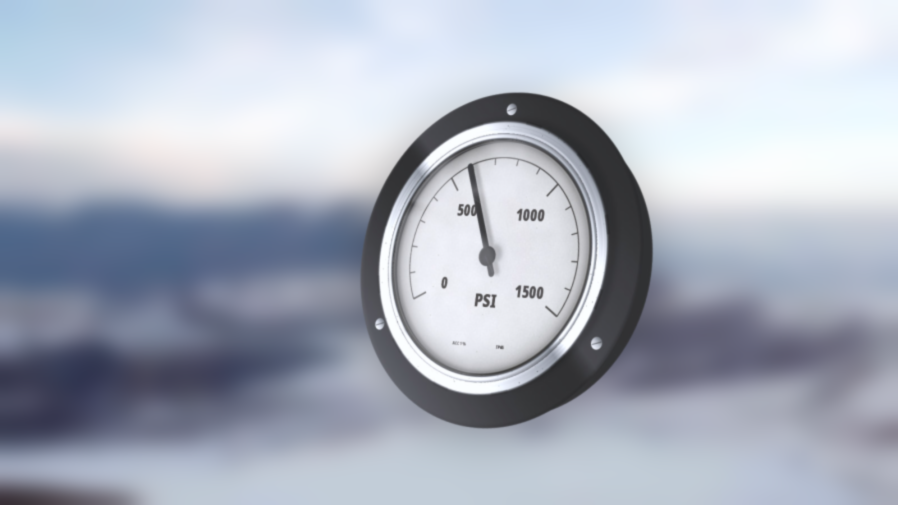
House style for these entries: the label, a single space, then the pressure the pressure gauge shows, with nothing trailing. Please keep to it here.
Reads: 600 psi
